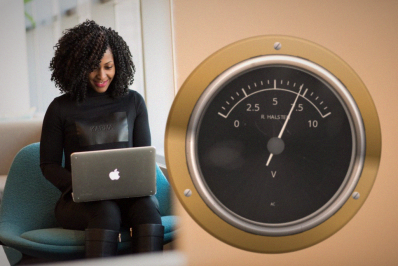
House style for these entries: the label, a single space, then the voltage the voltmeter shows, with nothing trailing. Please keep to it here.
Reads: 7 V
